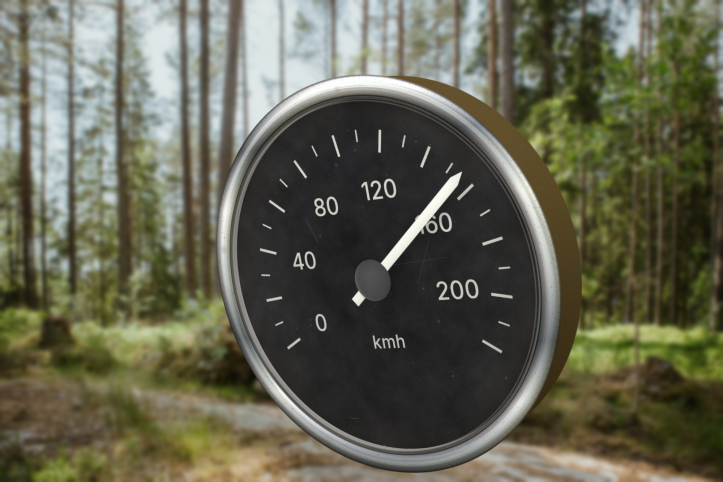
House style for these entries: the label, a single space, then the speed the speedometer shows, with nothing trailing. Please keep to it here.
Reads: 155 km/h
